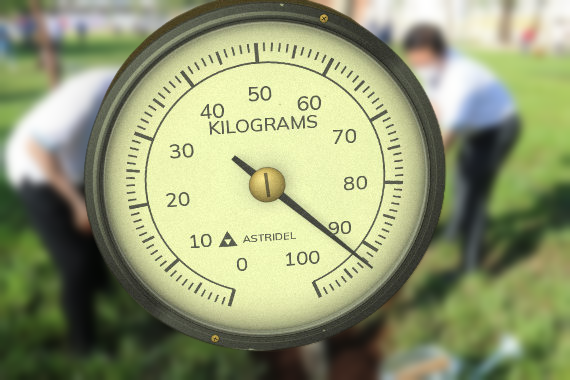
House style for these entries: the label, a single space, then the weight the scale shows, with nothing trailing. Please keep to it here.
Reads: 92 kg
